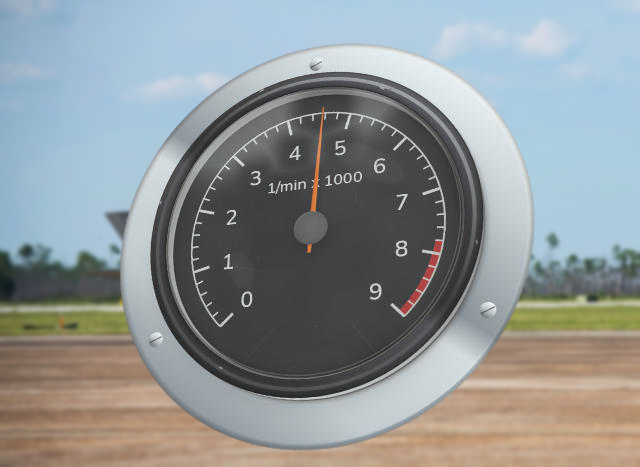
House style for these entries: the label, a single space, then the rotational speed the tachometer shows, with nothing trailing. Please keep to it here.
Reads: 4600 rpm
